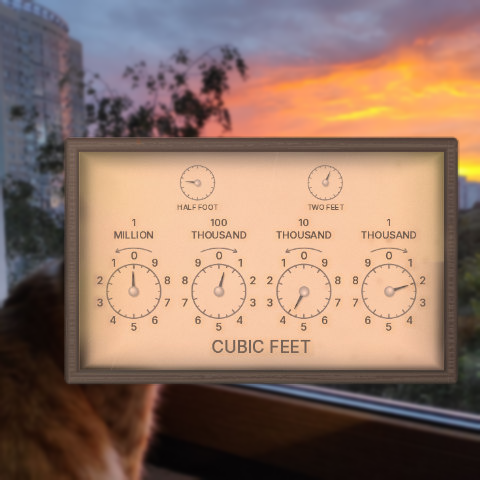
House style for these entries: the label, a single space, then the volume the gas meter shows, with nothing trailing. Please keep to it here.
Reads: 4200 ft³
